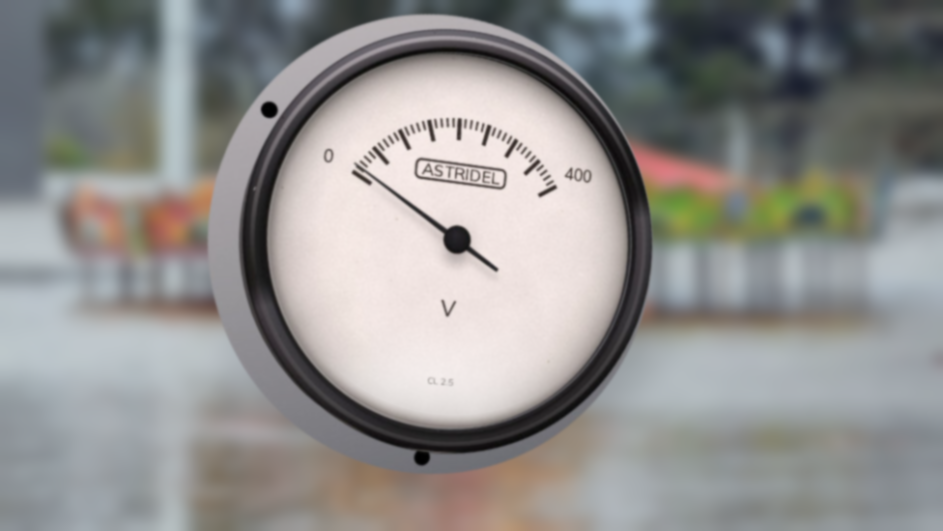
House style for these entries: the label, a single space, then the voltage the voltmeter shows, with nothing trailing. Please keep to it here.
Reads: 10 V
